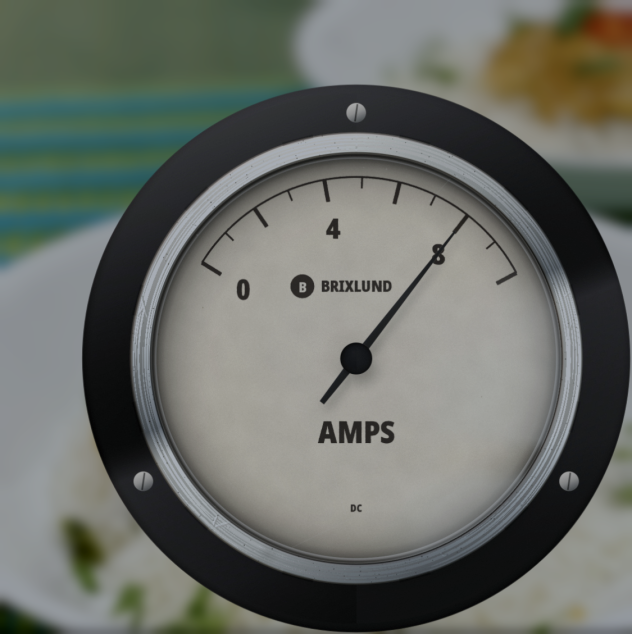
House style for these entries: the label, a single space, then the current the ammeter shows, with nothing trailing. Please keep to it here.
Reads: 8 A
